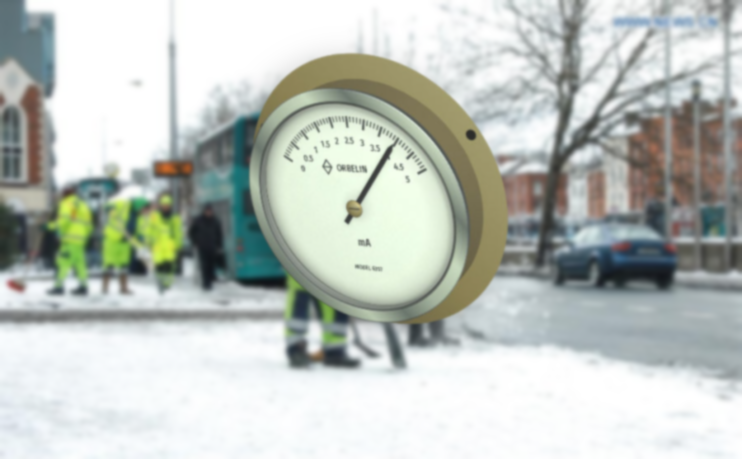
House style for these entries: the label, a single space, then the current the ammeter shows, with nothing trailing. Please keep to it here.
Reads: 4 mA
